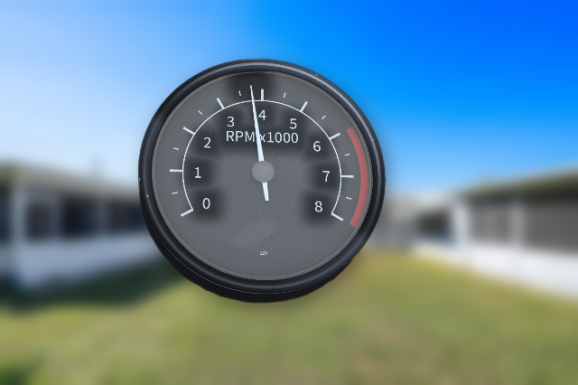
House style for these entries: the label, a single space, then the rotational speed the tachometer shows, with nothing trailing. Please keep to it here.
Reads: 3750 rpm
